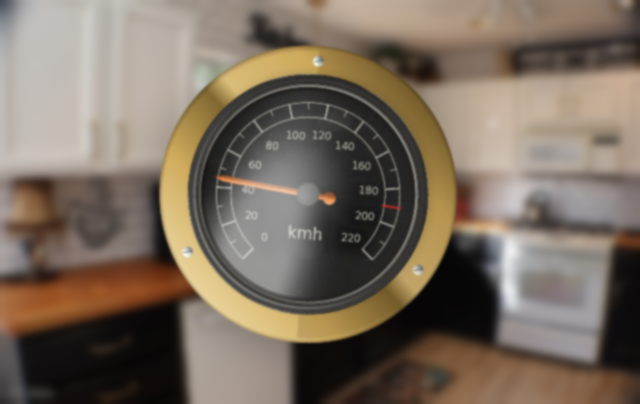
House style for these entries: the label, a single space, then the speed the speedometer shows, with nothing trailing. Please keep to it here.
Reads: 45 km/h
